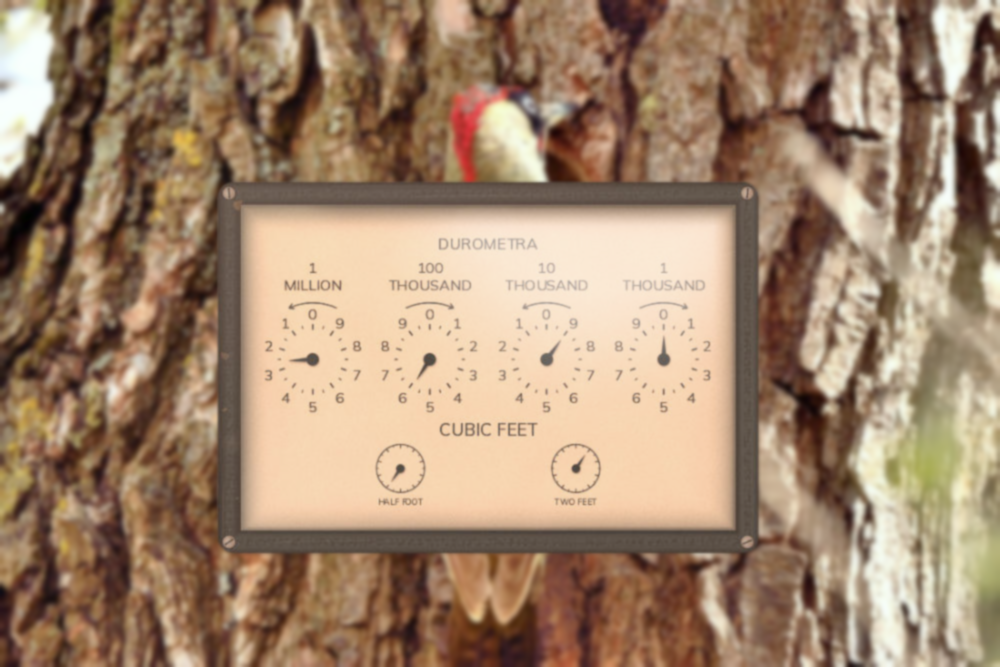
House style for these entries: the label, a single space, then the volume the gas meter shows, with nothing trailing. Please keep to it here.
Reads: 259000 ft³
